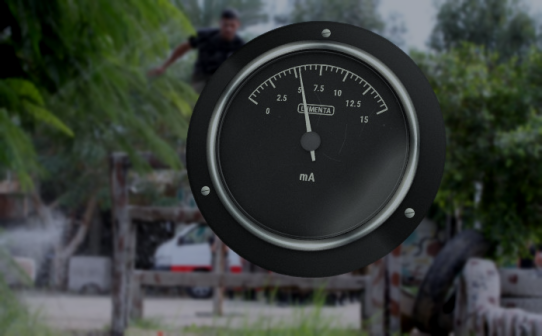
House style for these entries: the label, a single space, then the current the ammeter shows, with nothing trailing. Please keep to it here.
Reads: 5.5 mA
